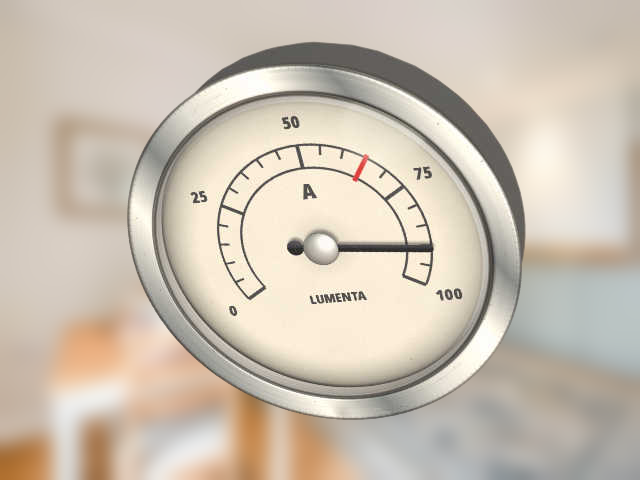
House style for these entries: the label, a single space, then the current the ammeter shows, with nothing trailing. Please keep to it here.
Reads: 90 A
